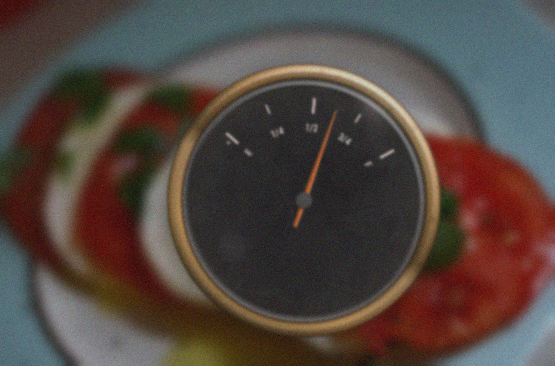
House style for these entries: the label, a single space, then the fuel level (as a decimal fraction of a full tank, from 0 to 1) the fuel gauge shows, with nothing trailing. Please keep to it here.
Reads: 0.625
